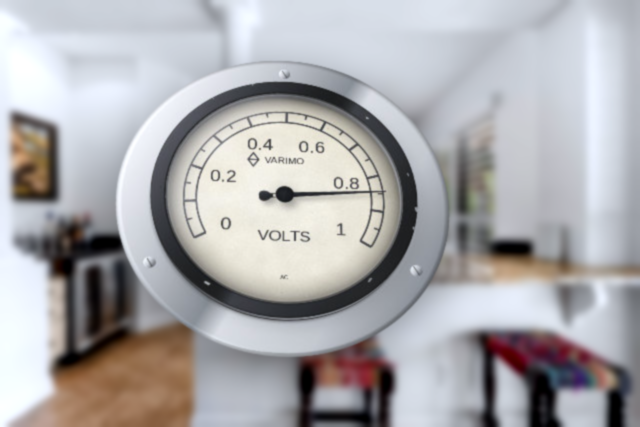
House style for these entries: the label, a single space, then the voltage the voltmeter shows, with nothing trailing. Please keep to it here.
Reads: 0.85 V
